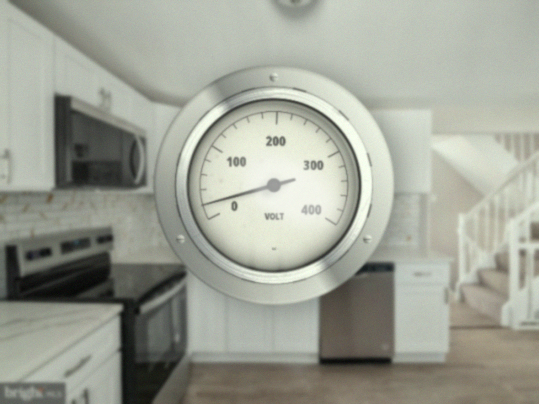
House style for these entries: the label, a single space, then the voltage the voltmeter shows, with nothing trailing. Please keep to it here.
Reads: 20 V
